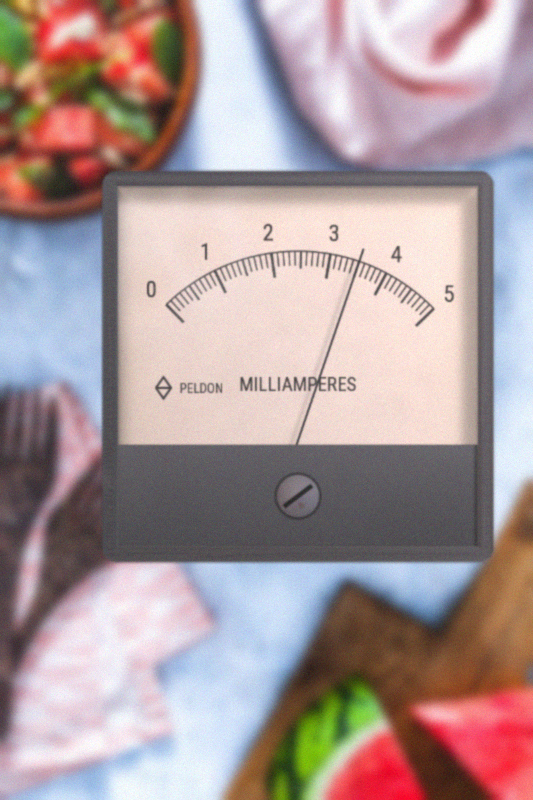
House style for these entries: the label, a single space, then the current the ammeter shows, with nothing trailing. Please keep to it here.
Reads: 3.5 mA
